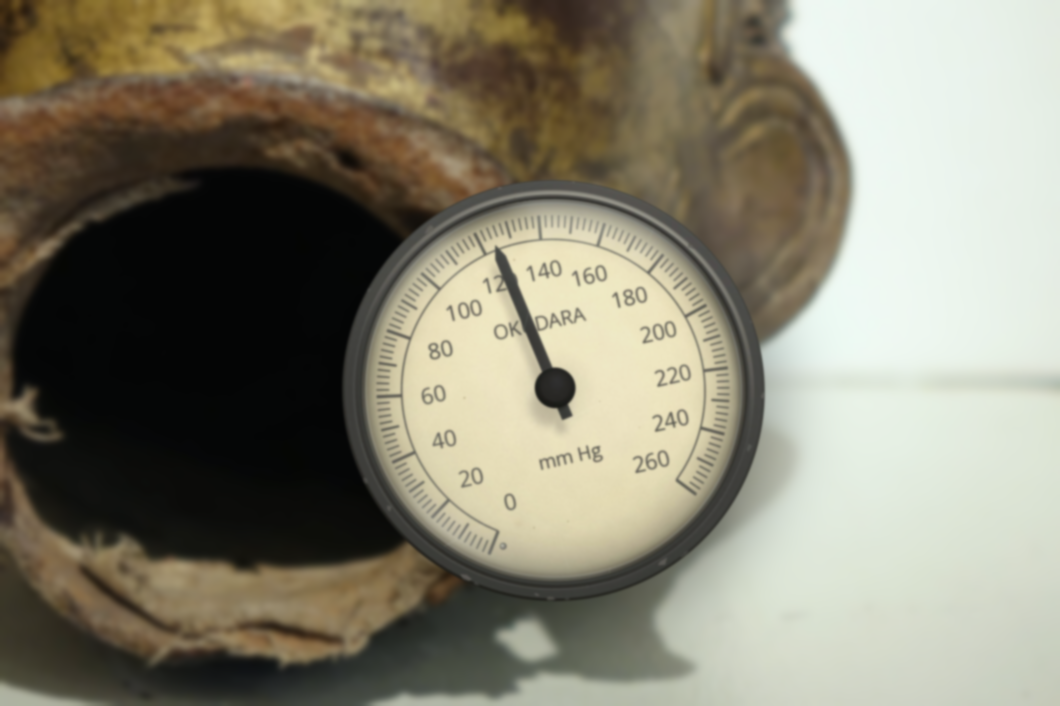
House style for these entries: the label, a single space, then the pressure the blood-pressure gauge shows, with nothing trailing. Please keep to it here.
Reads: 124 mmHg
